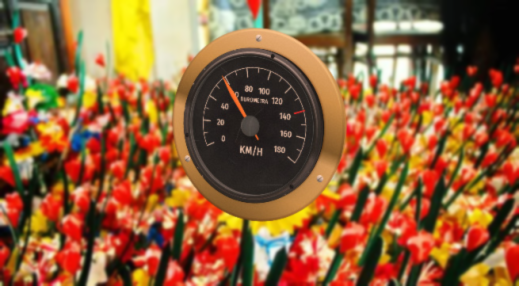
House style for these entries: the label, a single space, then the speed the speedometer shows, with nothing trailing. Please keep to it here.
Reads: 60 km/h
